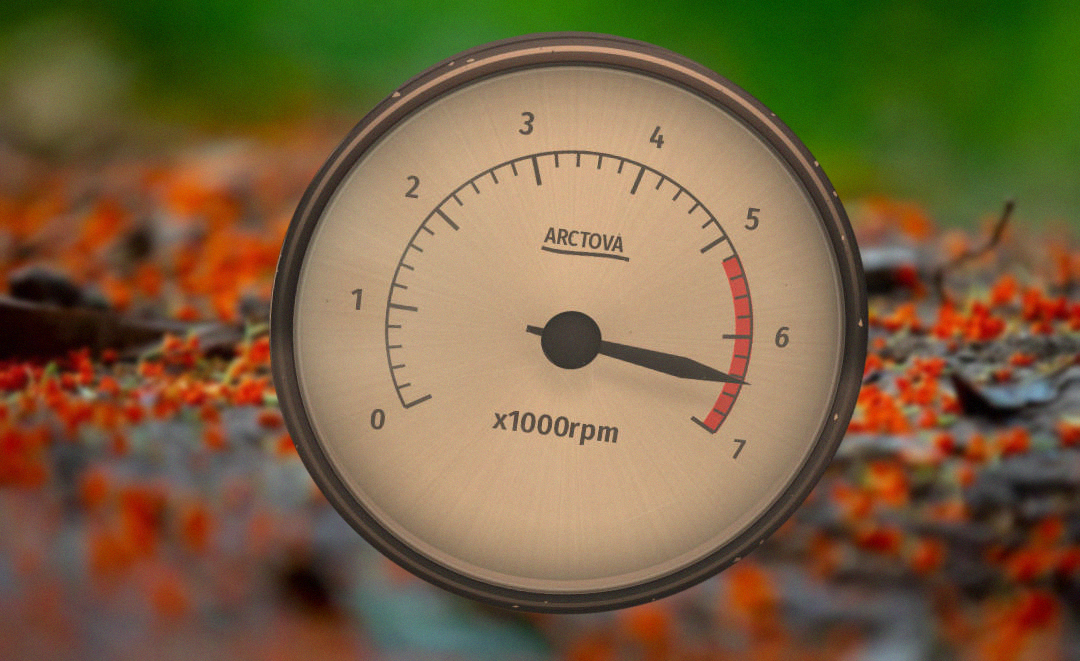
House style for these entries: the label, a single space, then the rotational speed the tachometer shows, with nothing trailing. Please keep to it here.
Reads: 6400 rpm
